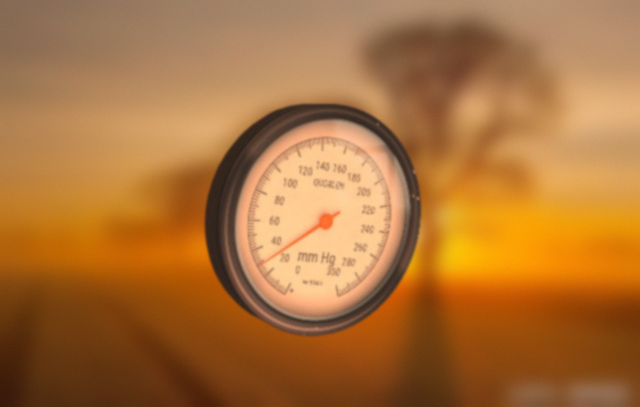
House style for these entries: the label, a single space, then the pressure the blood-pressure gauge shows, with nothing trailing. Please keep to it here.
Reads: 30 mmHg
